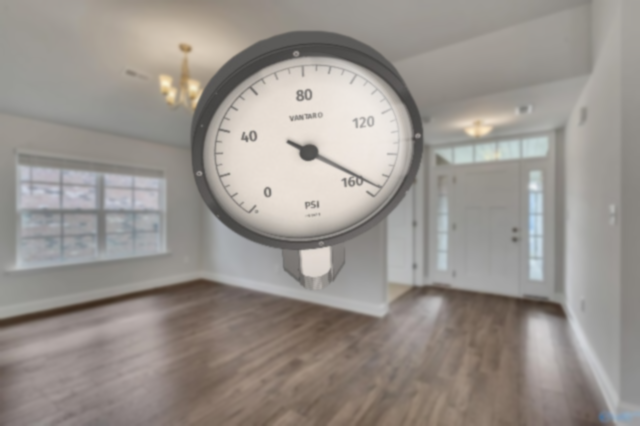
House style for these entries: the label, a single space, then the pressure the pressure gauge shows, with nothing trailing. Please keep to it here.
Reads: 155 psi
